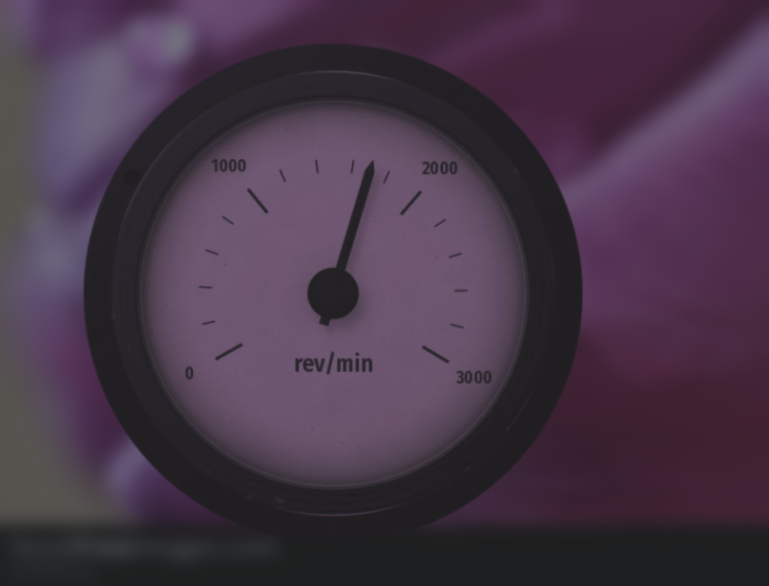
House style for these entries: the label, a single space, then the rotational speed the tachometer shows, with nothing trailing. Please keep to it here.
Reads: 1700 rpm
